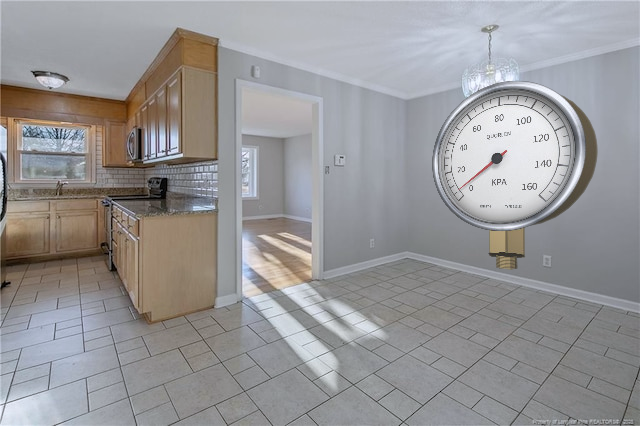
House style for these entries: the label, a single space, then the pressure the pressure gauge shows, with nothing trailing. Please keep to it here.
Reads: 5 kPa
